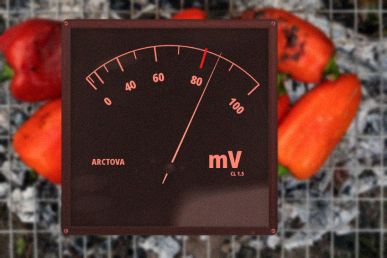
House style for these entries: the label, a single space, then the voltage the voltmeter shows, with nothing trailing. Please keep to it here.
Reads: 85 mV
